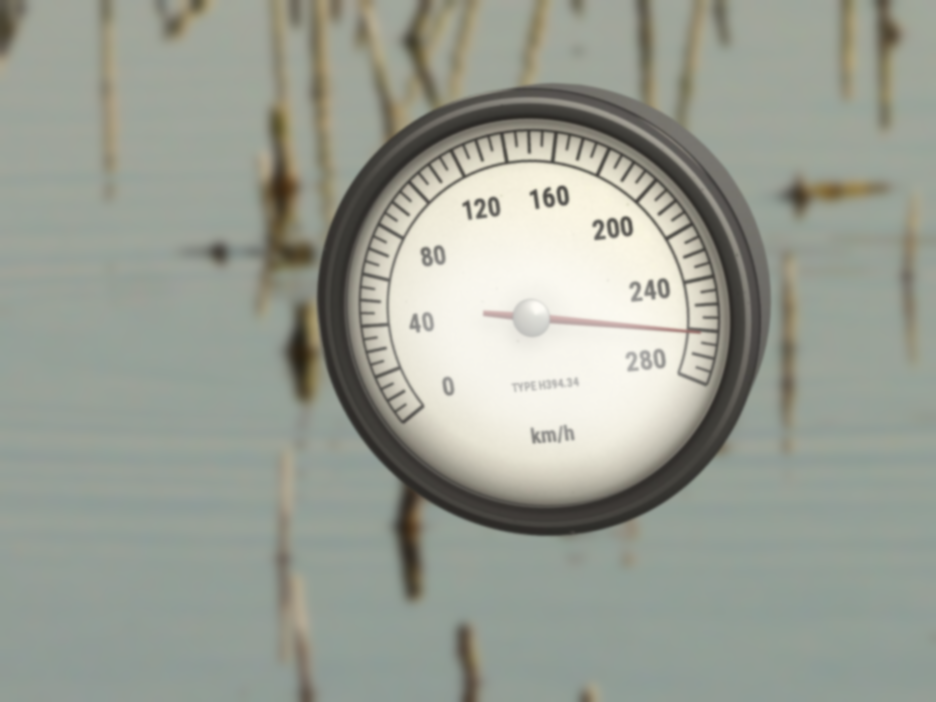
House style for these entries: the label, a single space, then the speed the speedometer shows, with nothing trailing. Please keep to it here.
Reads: 260 km/h
